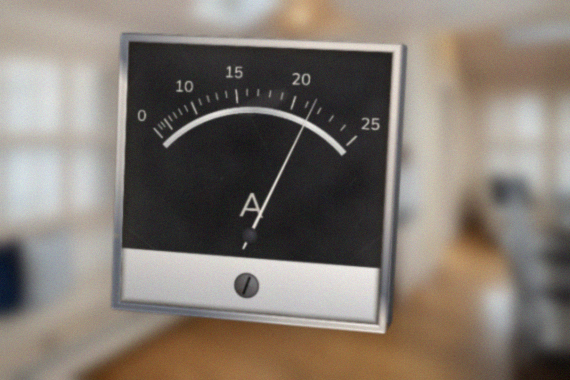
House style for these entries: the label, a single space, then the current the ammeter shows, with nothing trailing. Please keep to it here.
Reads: 21.5 A
